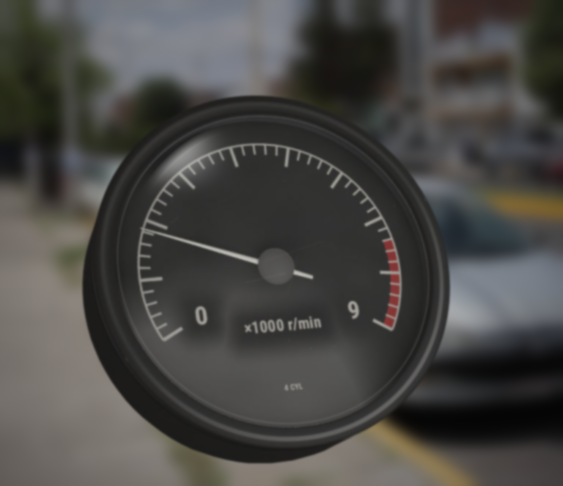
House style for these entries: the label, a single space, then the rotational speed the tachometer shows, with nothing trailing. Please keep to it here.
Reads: 1800 rpm
